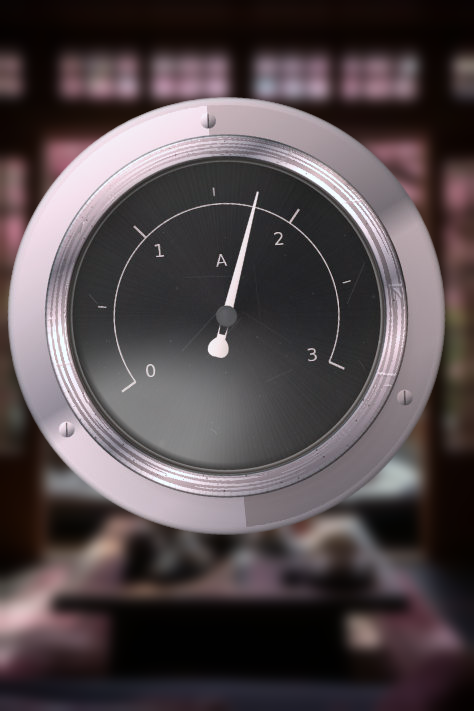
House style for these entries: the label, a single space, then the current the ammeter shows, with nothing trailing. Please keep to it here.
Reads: 1.75 A
